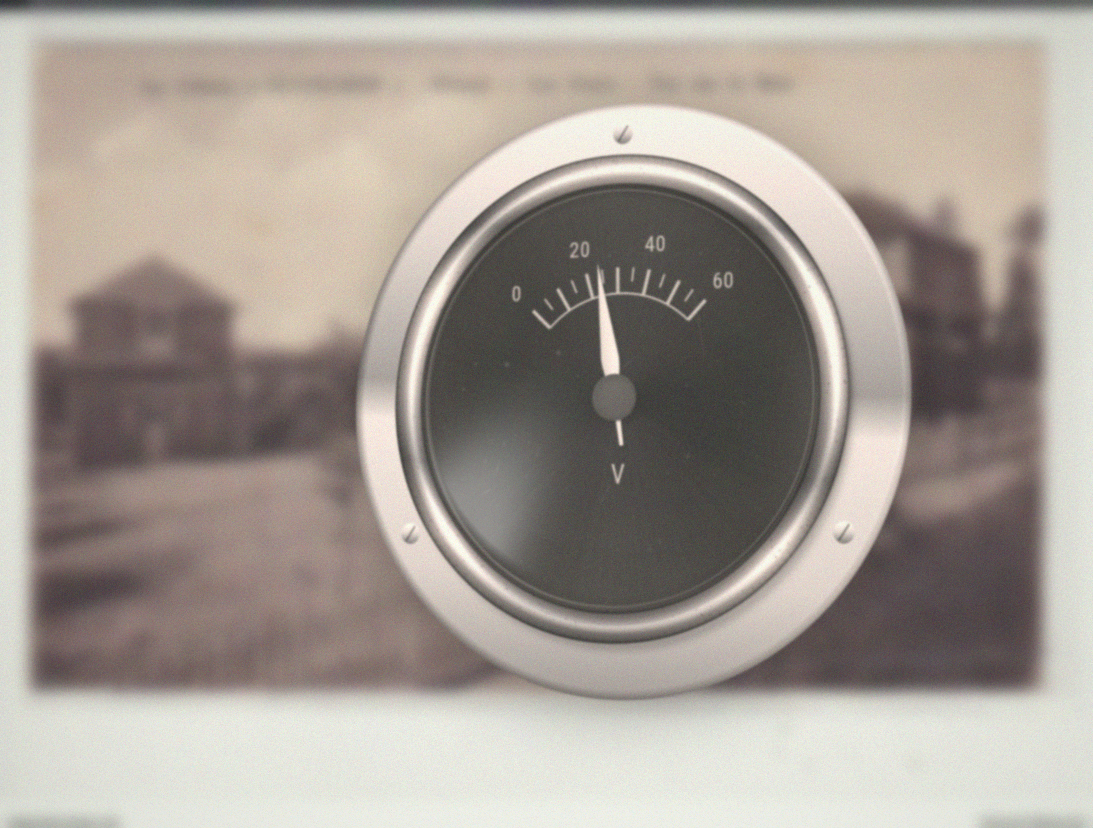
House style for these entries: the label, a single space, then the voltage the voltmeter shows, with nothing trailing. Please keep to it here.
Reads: 25 V
